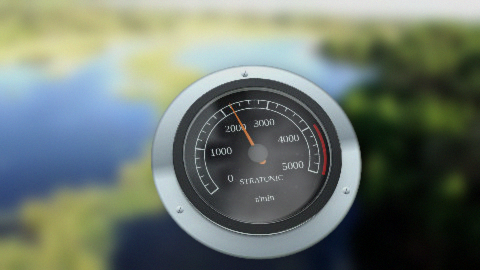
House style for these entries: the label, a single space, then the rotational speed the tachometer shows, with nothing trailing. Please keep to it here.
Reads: 2200 rpm
